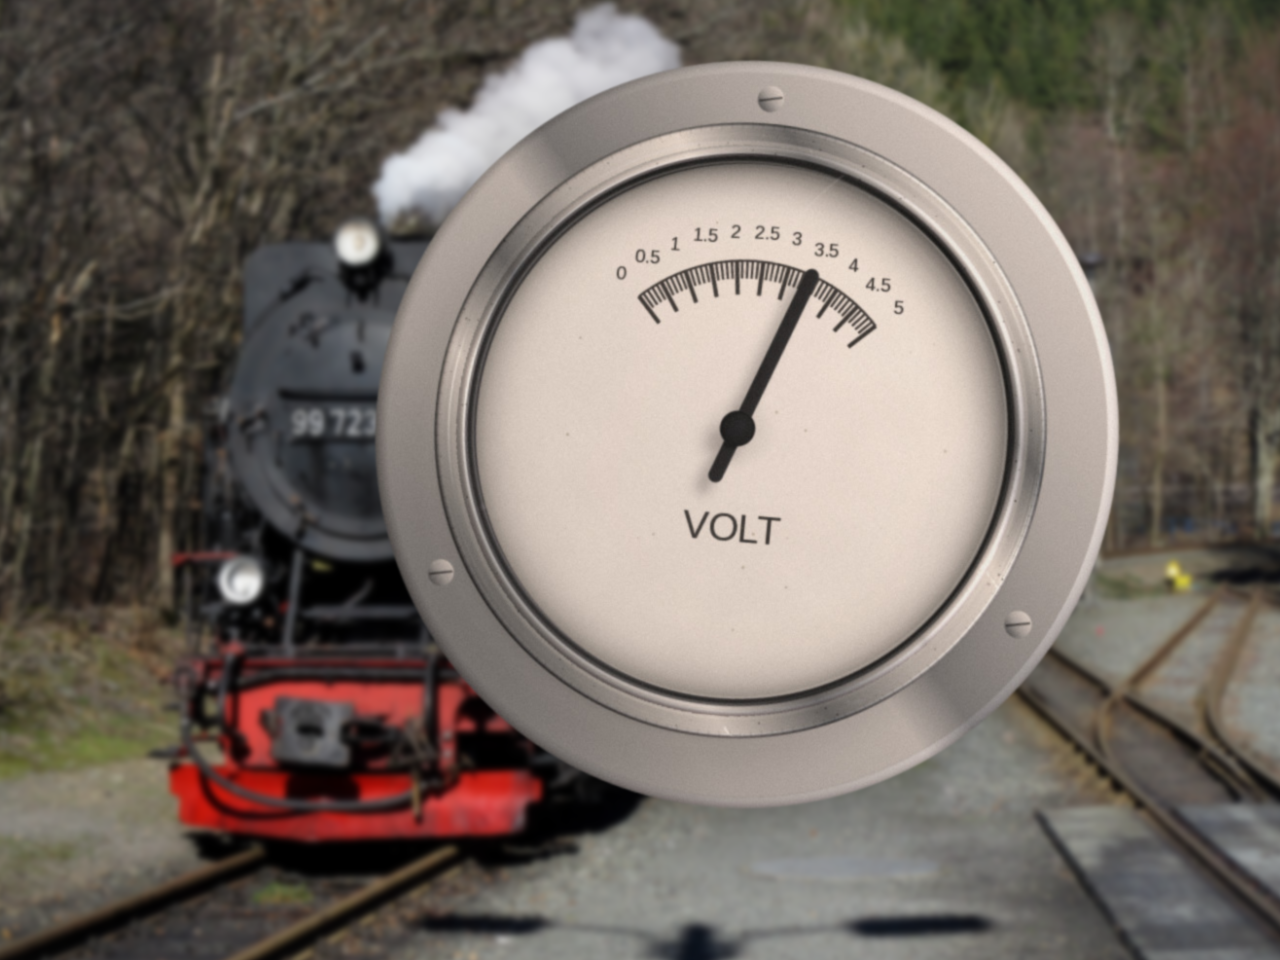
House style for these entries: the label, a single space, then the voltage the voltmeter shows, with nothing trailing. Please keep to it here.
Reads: 3.5 V
